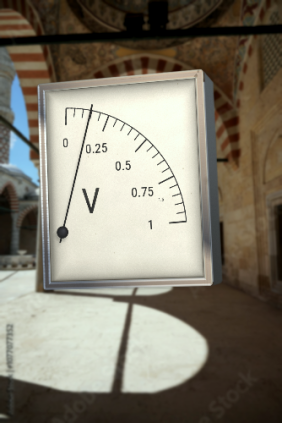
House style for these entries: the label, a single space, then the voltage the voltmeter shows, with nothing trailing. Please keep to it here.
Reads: 0.15 V
